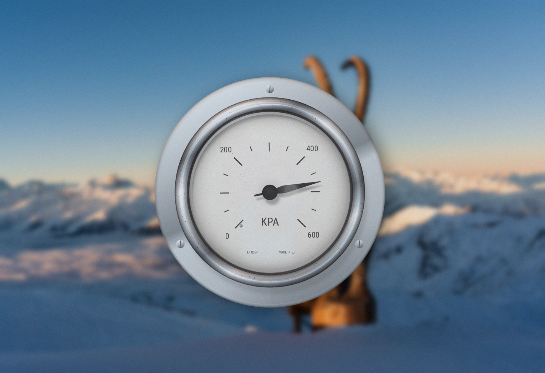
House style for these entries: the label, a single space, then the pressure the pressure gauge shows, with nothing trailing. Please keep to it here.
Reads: 475 kPa
